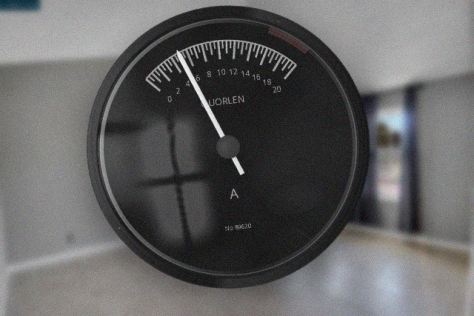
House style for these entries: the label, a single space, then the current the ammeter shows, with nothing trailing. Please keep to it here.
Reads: 5 A
